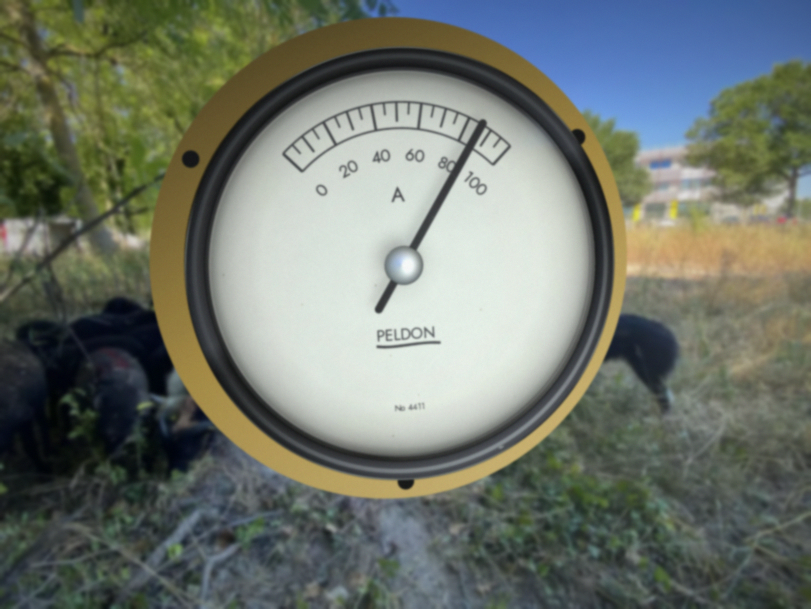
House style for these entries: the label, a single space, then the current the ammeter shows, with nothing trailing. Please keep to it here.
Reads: 85 A
